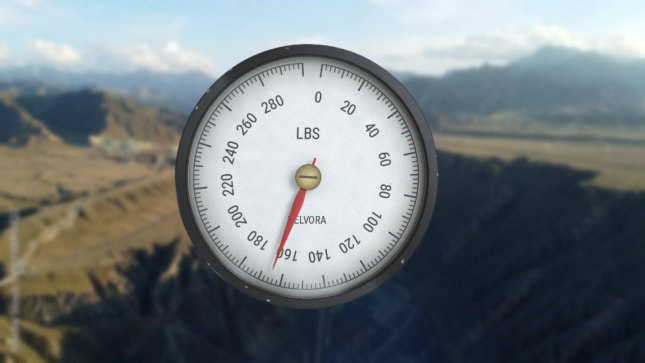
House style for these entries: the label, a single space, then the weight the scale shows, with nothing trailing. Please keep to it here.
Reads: 166 lb
